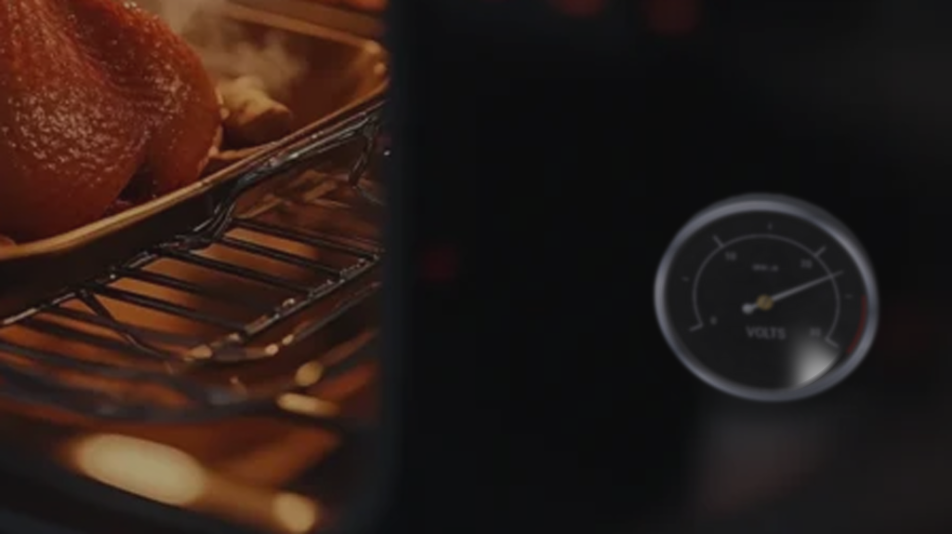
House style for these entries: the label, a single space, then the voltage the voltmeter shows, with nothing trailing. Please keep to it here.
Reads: 22.5 V
